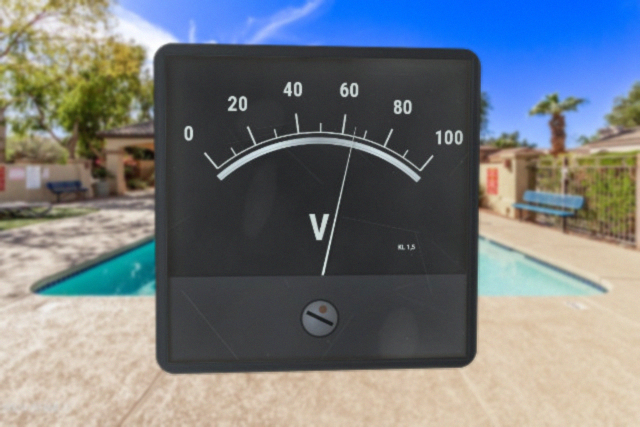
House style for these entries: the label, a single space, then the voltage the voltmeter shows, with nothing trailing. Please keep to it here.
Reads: 65 V
